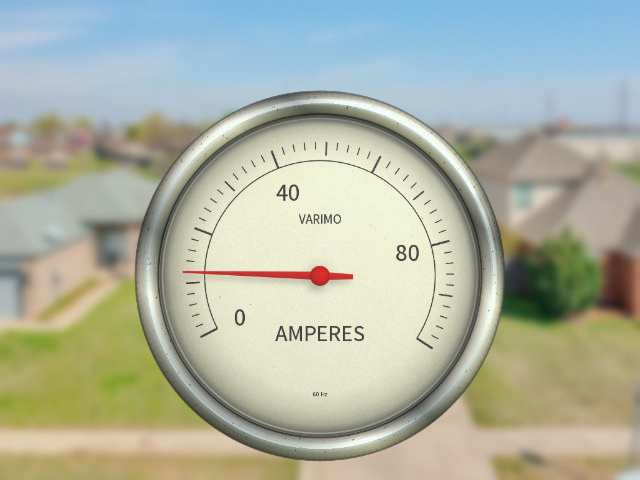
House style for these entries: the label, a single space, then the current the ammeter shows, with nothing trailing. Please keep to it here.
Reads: 12 A
